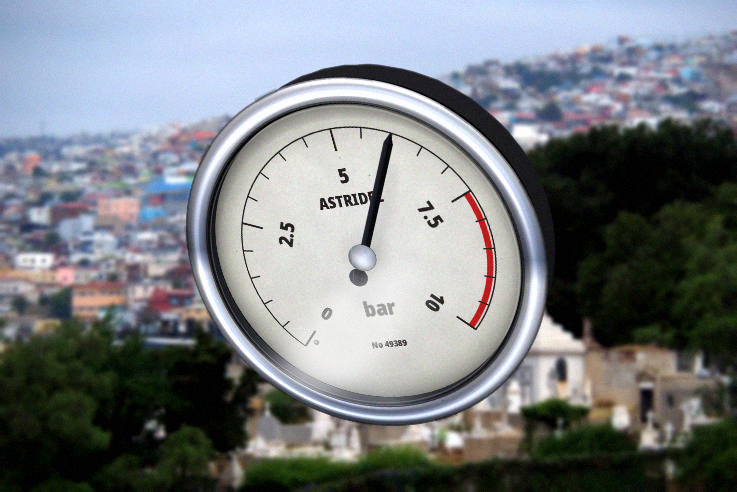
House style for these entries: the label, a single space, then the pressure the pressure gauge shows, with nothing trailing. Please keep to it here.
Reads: 6 bar
